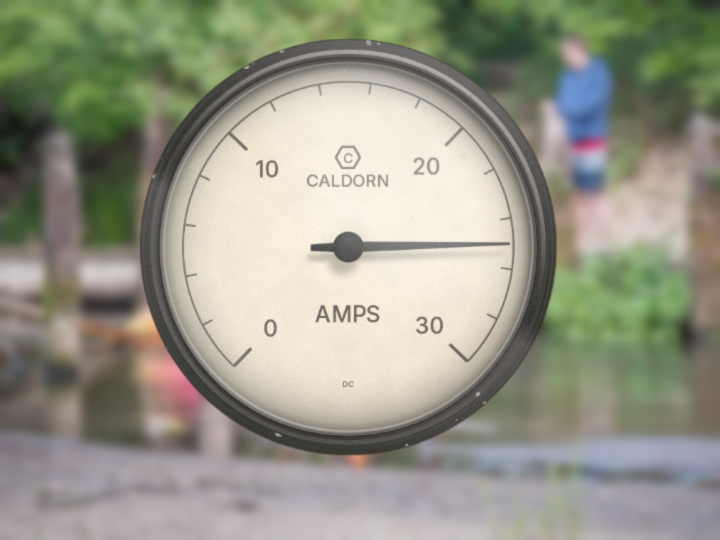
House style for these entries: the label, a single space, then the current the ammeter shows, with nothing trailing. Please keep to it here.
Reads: 25 A
